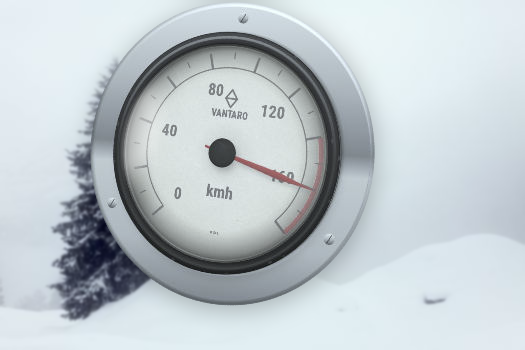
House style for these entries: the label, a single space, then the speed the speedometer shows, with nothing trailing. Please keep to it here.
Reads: 160 km/h
